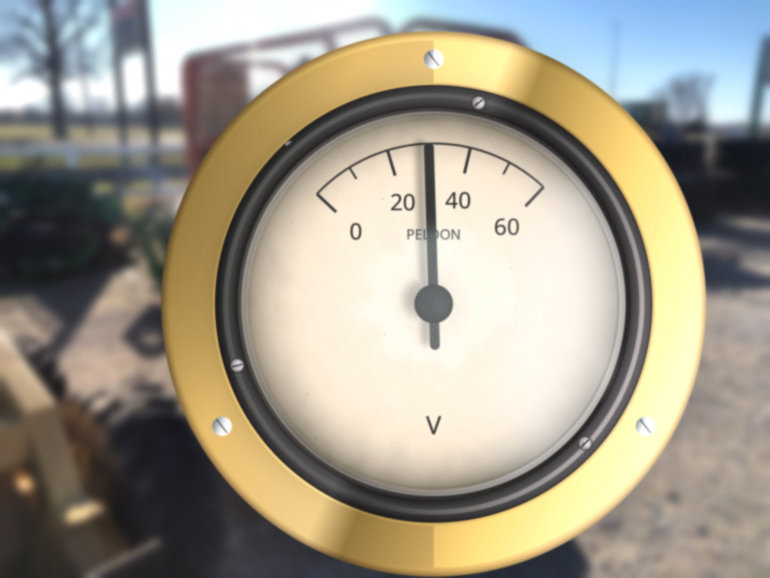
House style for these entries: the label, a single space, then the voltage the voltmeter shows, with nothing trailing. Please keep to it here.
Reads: 30 V
